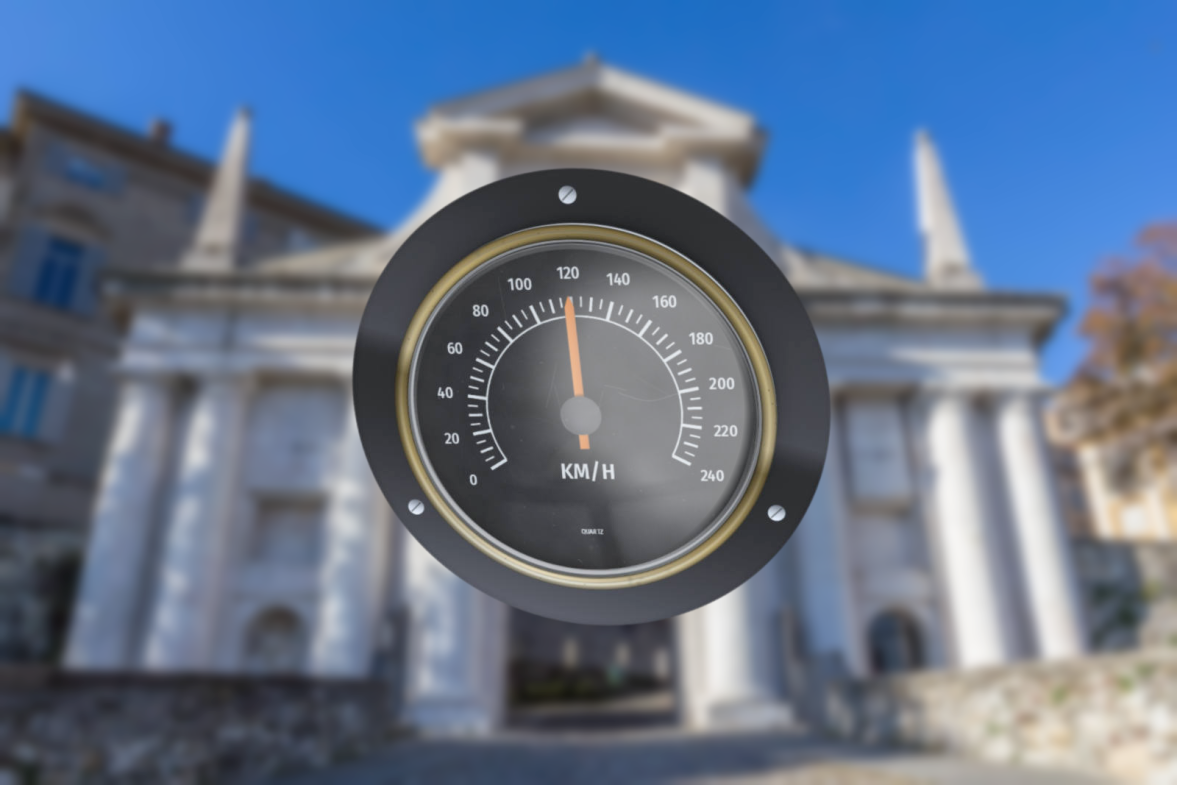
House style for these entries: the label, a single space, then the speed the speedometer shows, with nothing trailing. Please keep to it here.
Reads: 120 km/h
